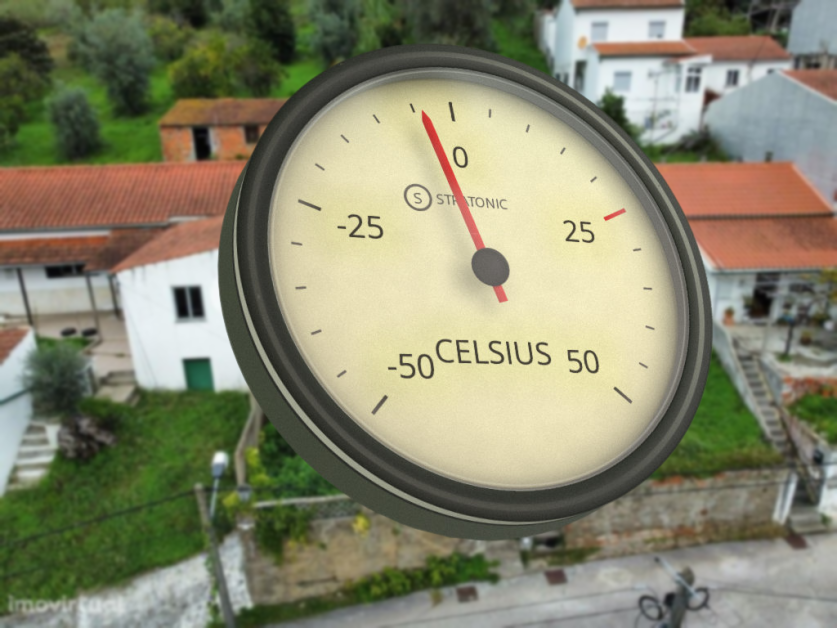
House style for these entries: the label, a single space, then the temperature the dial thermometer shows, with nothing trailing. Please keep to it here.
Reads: -5 °C
